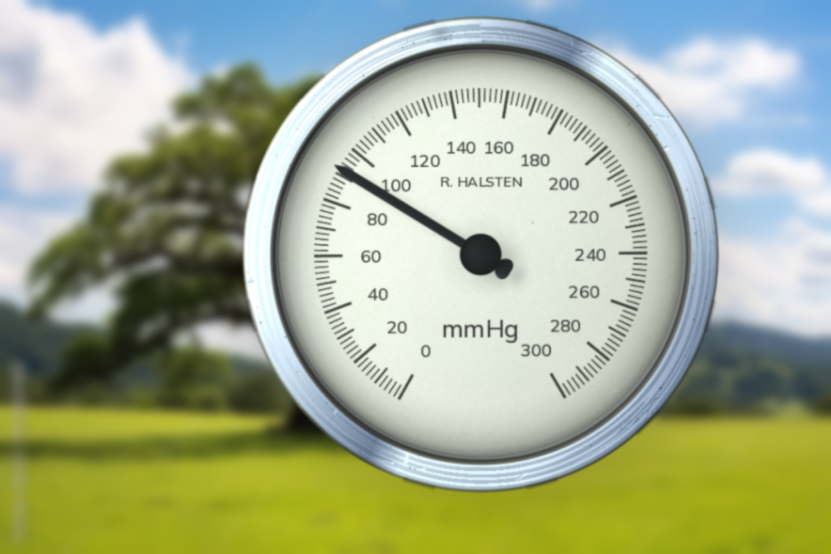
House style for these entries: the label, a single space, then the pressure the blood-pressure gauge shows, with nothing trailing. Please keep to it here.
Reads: 92 mmHg
